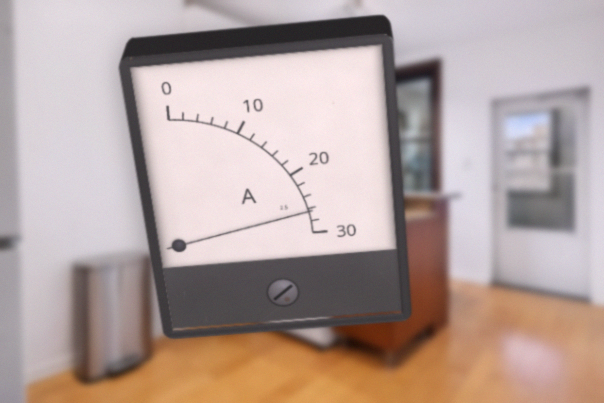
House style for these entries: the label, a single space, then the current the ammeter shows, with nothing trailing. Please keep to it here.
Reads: 26 A
